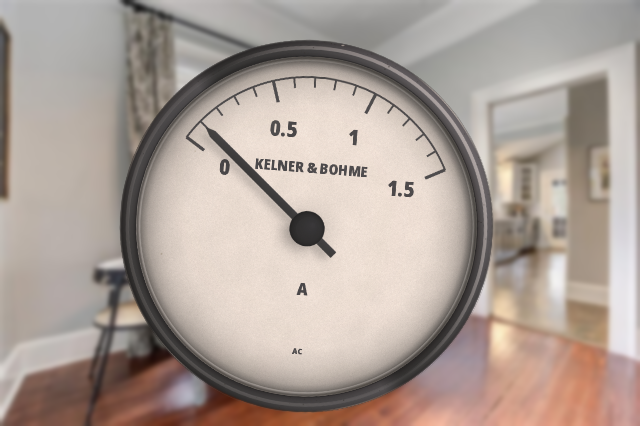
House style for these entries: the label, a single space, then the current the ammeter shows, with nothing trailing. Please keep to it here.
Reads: 0.1 A
